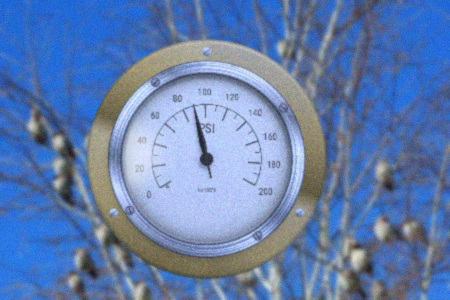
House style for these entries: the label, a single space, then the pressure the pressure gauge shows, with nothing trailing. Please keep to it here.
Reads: 90 psi
